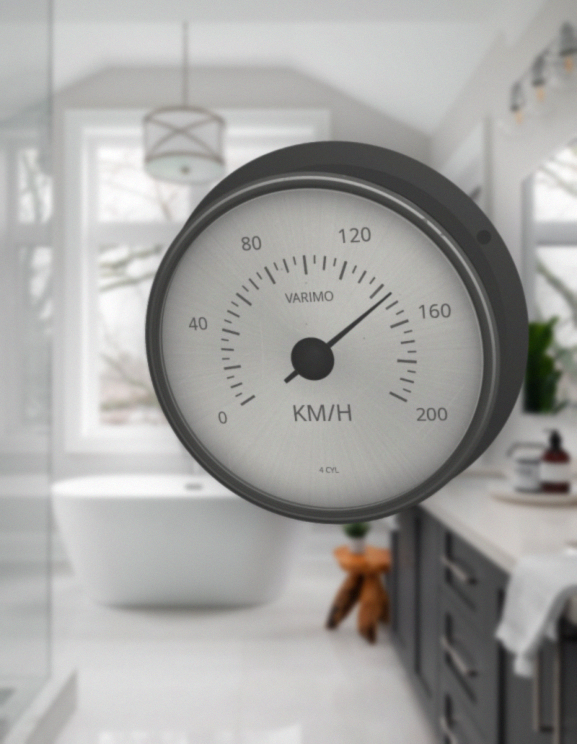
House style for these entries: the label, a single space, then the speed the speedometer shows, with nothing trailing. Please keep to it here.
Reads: 145 km/h
